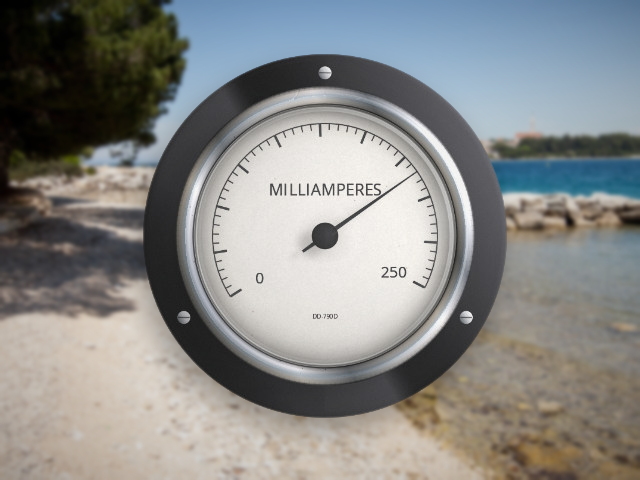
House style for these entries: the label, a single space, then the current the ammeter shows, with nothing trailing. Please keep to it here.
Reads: 185 mA
